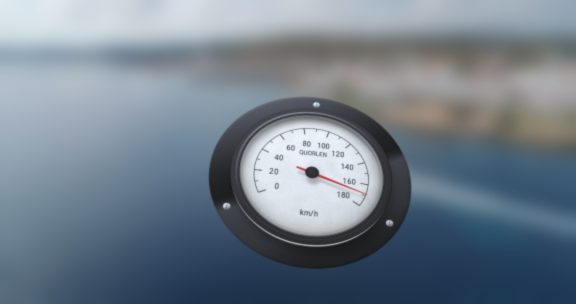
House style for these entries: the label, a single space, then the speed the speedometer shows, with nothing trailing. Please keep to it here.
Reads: 170 km/h
